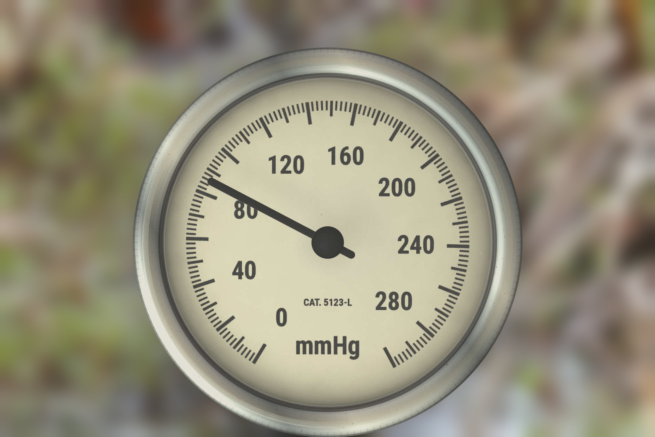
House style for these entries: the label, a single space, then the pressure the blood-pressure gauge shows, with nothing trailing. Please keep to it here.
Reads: 86 mmHg
